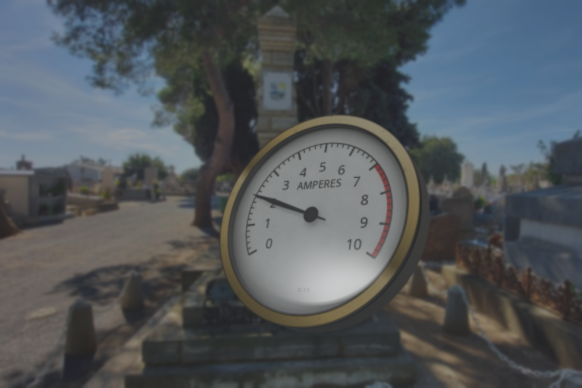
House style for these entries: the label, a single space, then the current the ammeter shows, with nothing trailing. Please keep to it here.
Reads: 2 A
